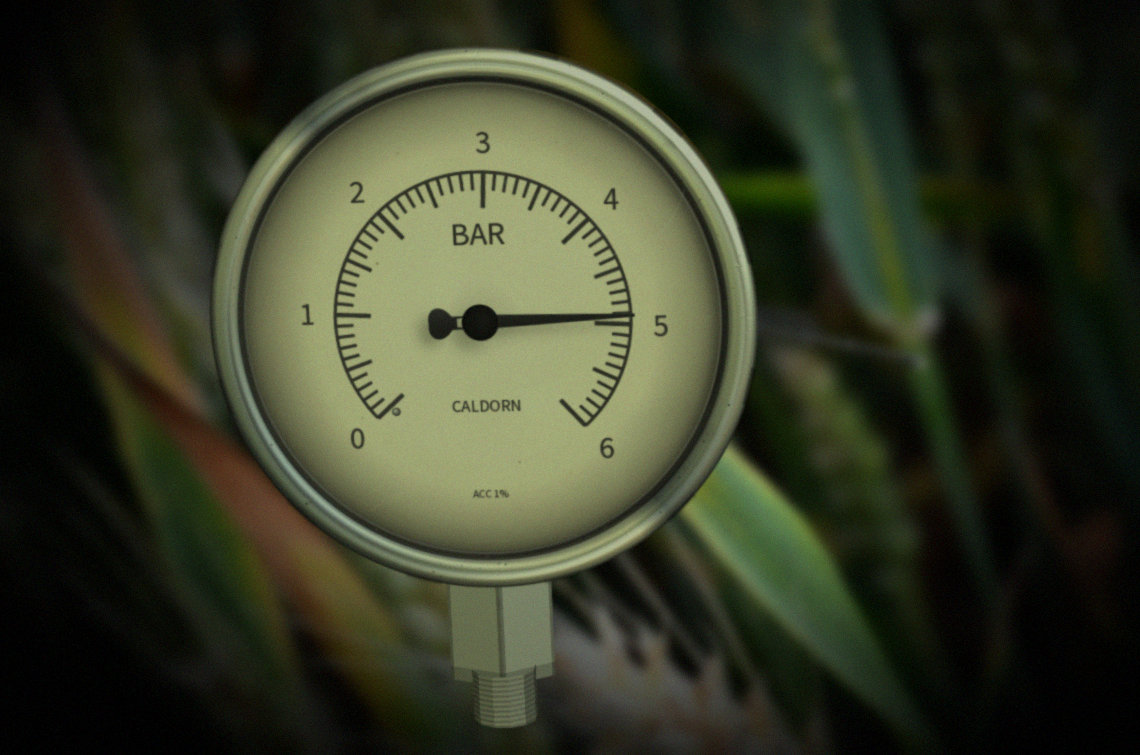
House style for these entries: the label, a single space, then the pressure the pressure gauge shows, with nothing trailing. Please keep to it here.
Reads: 4.9 bar
